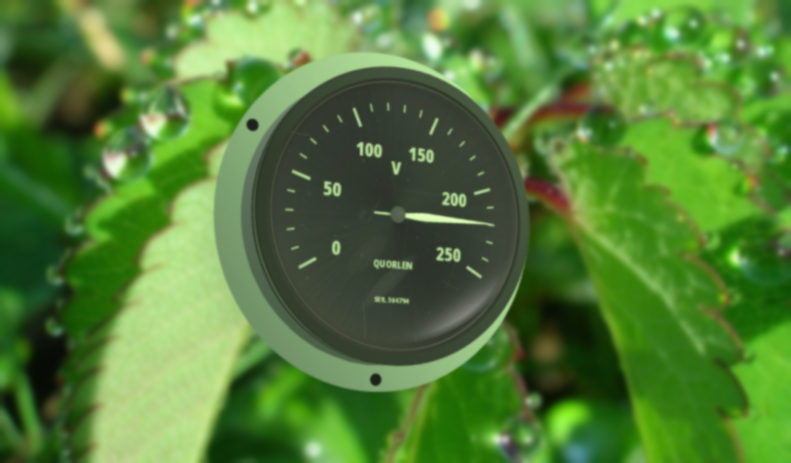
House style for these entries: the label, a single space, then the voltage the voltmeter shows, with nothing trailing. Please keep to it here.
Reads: 220 V
